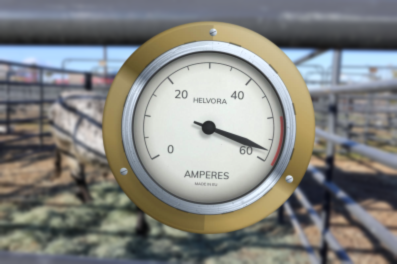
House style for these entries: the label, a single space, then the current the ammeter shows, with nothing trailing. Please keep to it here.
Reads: 57.5 A
